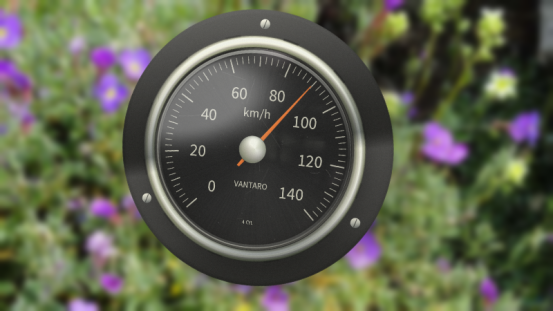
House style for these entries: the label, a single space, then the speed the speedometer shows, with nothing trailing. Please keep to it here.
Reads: 90 km/h
